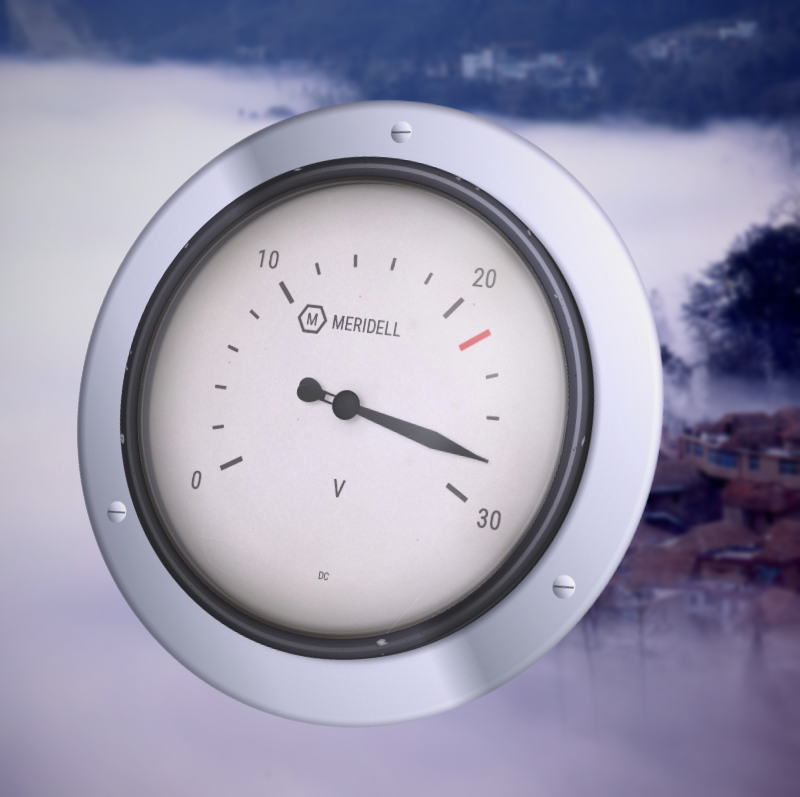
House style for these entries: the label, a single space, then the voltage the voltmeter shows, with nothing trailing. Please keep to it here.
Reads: 28 V
